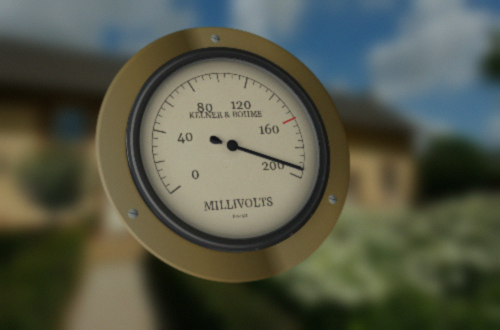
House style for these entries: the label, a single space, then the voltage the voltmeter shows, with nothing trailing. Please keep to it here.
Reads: 195 mV
